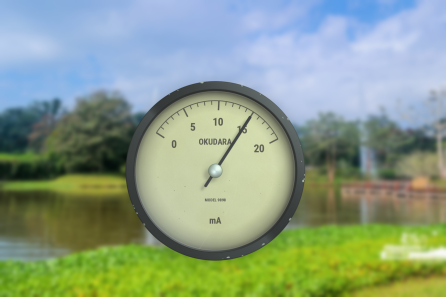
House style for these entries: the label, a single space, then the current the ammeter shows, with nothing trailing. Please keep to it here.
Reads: 15 mA
